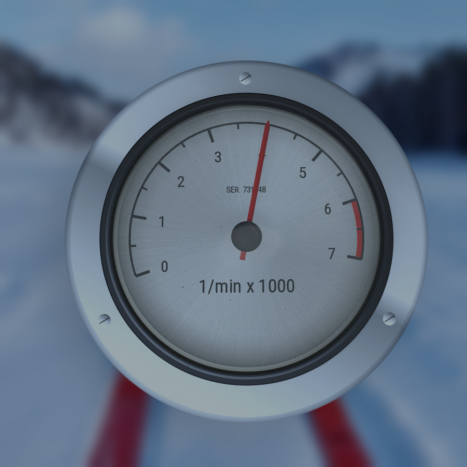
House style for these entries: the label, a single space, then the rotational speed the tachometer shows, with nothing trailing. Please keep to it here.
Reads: 4000 rpm
